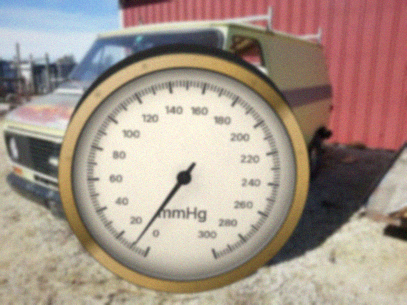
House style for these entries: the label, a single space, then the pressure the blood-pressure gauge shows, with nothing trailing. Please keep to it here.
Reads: 10 mmHg
